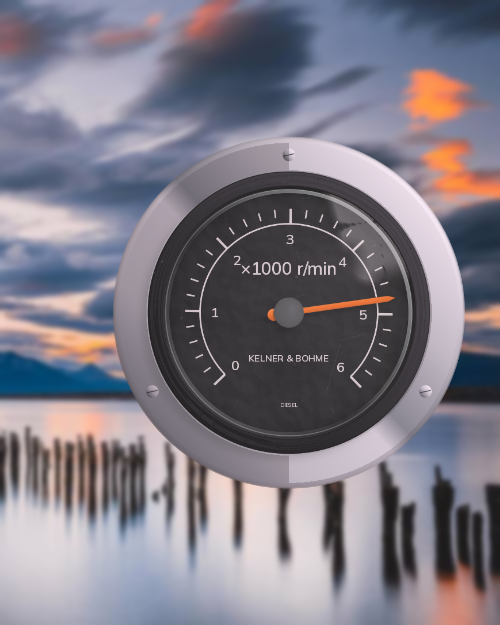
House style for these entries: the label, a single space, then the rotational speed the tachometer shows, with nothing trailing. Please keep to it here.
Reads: 4800 rpm
